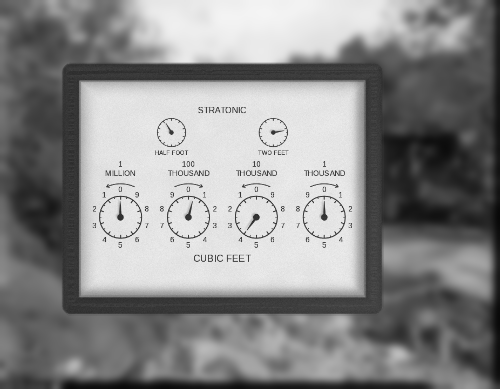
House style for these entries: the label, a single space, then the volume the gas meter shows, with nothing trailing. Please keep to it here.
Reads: 4000 ft³
